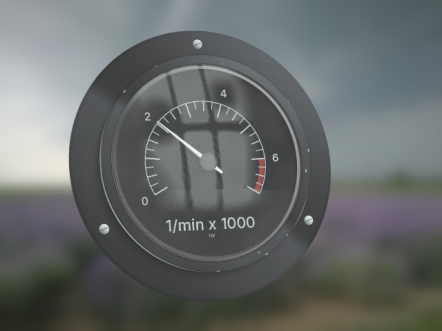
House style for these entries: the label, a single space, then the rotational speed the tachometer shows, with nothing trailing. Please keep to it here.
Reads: 2000 rpm
